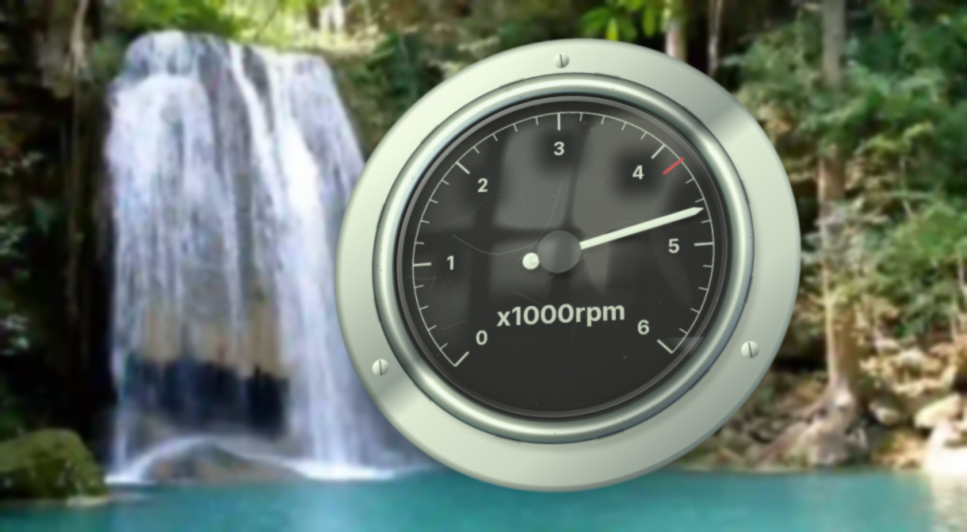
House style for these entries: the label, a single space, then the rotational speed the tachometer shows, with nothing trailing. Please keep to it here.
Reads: 4700 rpm
